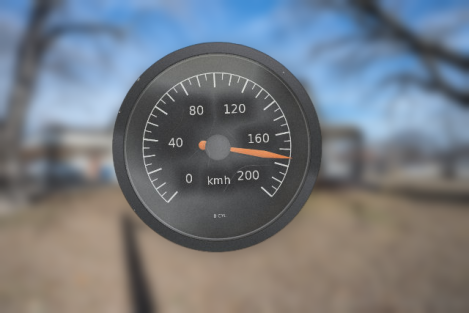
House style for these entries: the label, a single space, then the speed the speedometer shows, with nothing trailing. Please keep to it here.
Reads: 175 km/h
